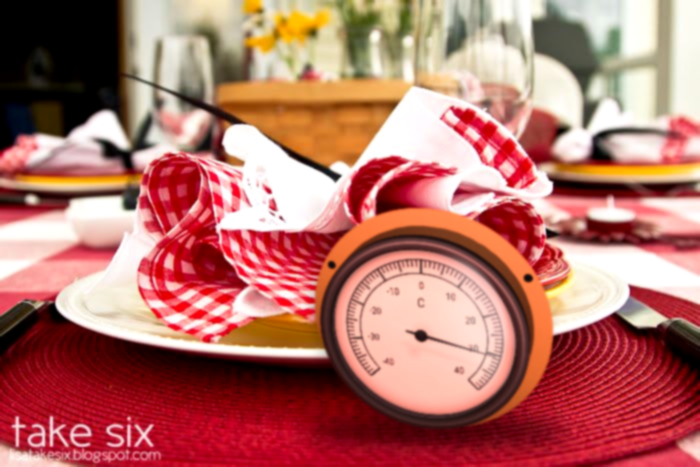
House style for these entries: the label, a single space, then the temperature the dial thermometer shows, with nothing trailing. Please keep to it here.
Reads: 30 °C
